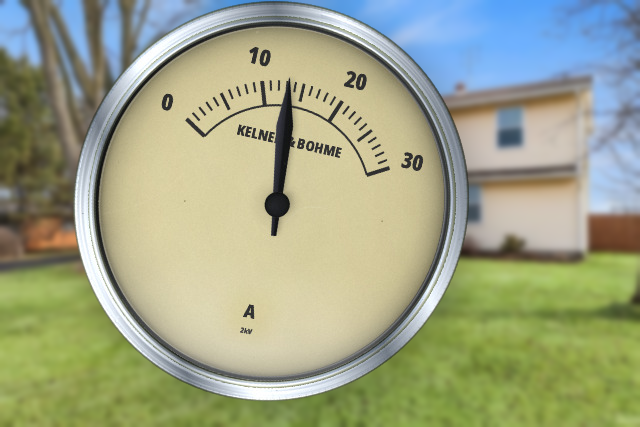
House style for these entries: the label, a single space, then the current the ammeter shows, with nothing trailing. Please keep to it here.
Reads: 13 A
